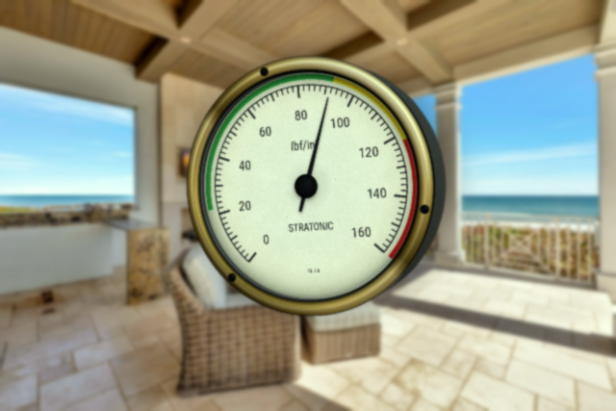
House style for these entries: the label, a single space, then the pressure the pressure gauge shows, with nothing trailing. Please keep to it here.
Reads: 92 psi
